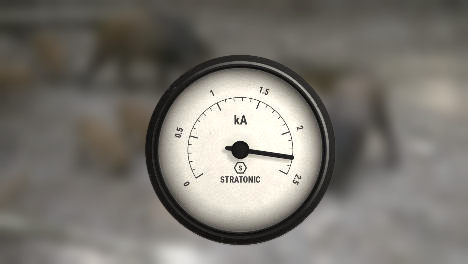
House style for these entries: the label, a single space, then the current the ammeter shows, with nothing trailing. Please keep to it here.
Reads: 2.3 kA
